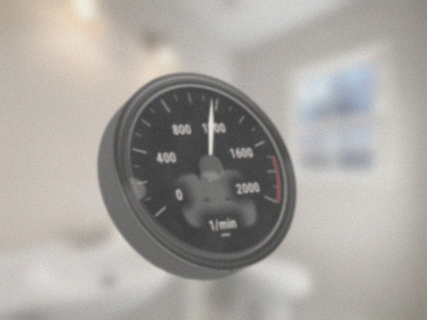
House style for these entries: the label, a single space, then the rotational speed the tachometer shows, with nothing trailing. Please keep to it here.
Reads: 1150 rpm
